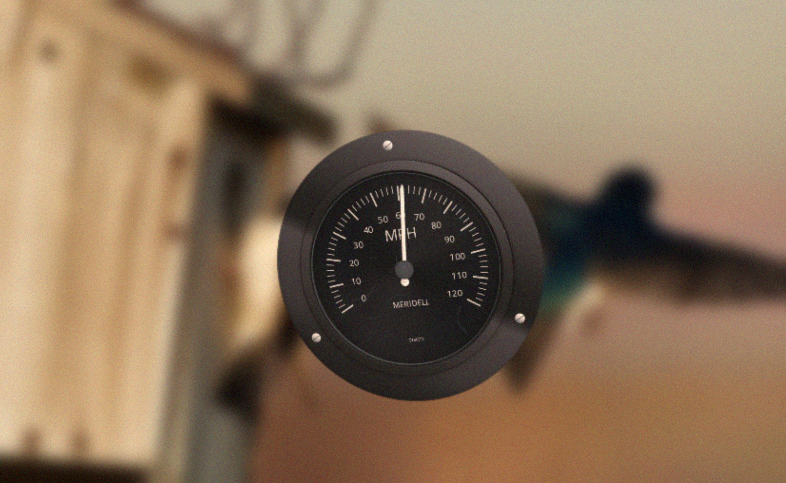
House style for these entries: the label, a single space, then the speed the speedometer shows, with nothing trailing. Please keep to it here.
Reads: 62 mph
